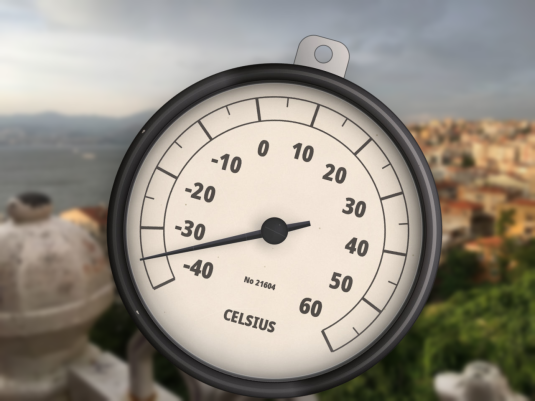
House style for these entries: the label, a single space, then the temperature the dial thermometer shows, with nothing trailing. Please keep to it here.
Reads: -35 °C
